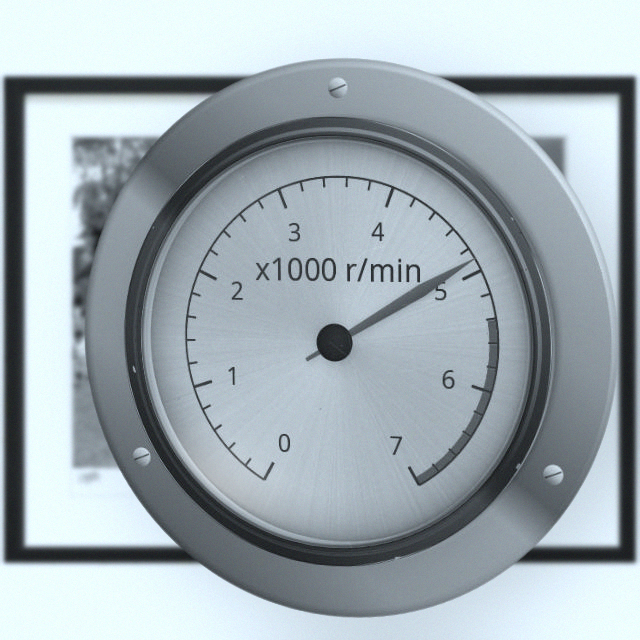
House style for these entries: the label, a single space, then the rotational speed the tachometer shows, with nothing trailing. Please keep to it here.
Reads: 4900 rpm
